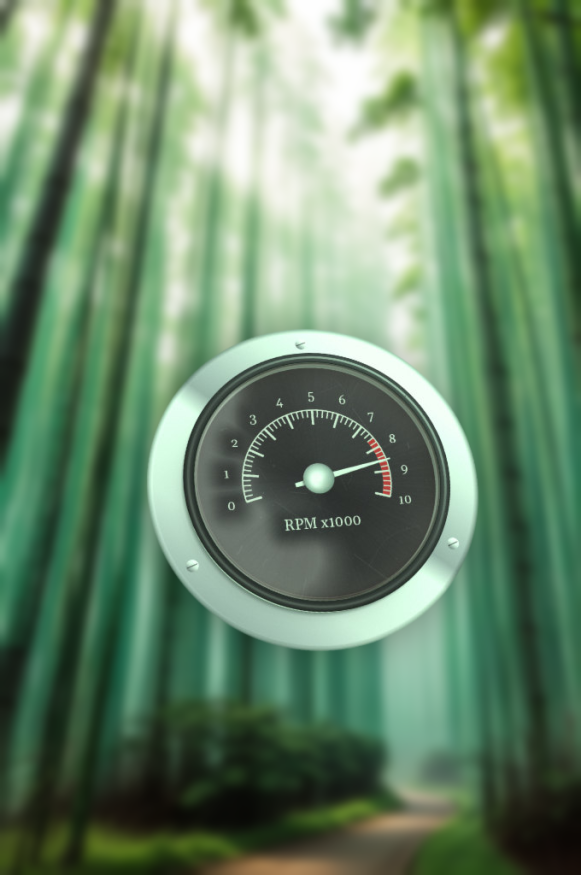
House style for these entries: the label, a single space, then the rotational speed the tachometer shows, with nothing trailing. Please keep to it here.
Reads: 8600 rpm
